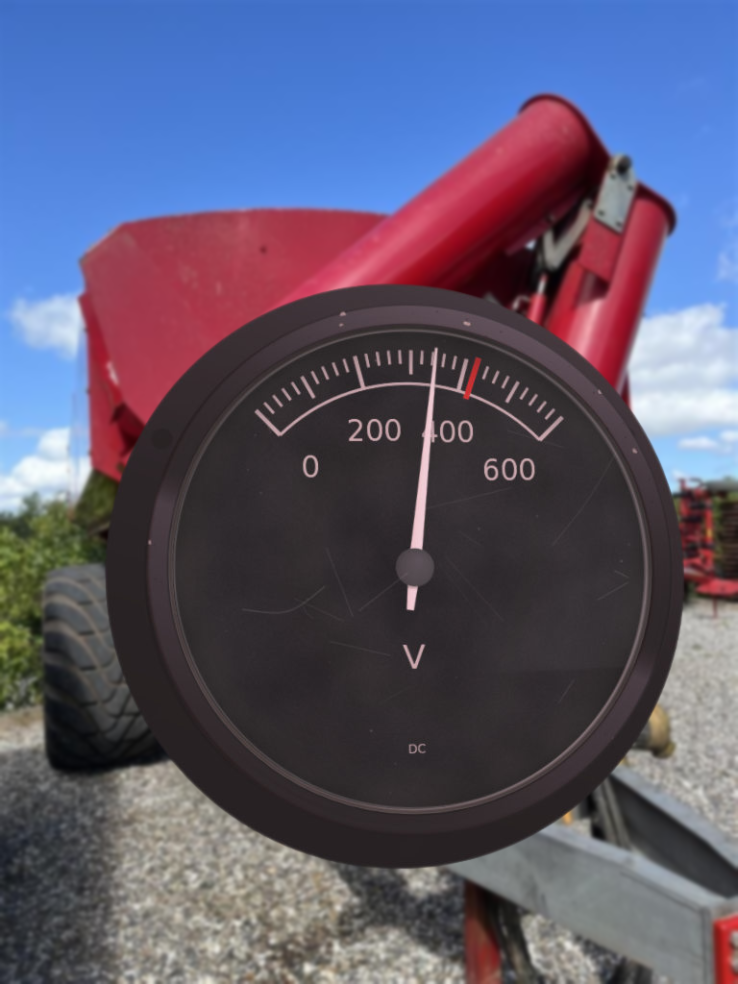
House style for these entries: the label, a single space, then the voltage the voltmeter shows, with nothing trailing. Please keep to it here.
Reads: 340 V
